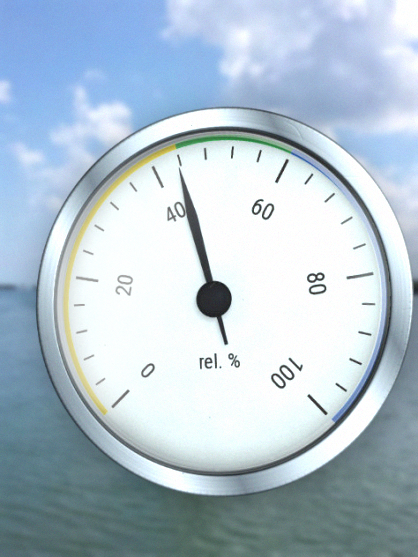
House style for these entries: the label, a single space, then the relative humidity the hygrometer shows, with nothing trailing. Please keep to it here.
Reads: 44 %
